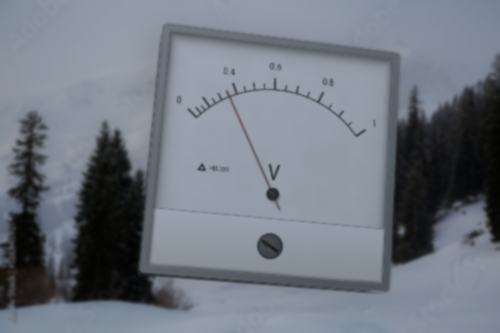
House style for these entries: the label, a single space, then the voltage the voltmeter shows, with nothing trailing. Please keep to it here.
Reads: 0.35 V
